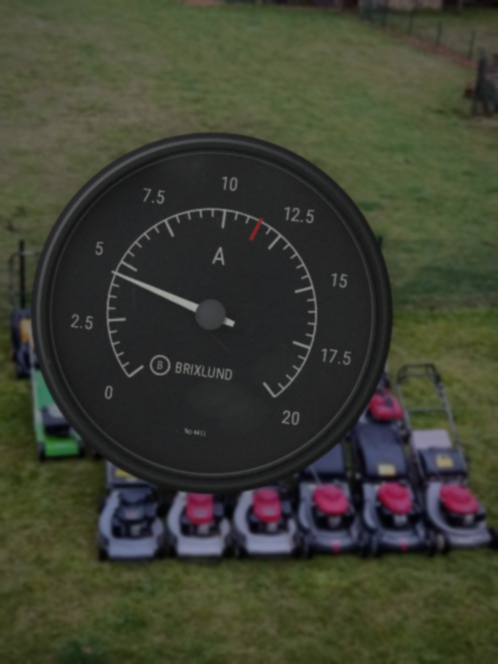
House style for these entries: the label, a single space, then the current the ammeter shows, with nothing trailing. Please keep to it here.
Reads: 4.5 A
